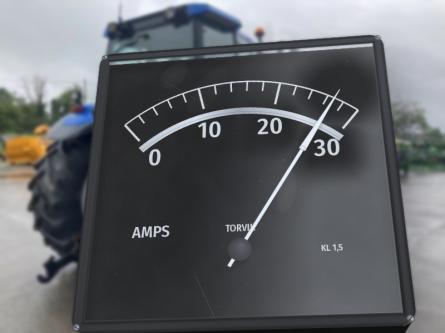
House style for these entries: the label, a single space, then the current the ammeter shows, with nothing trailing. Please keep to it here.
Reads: 27 A
